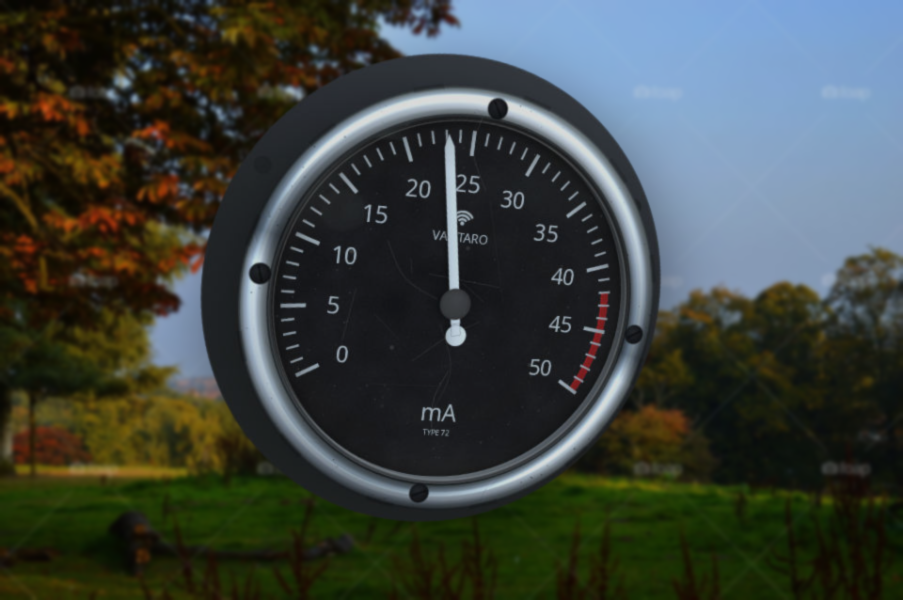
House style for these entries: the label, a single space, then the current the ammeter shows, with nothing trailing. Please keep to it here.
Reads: 23 mA
